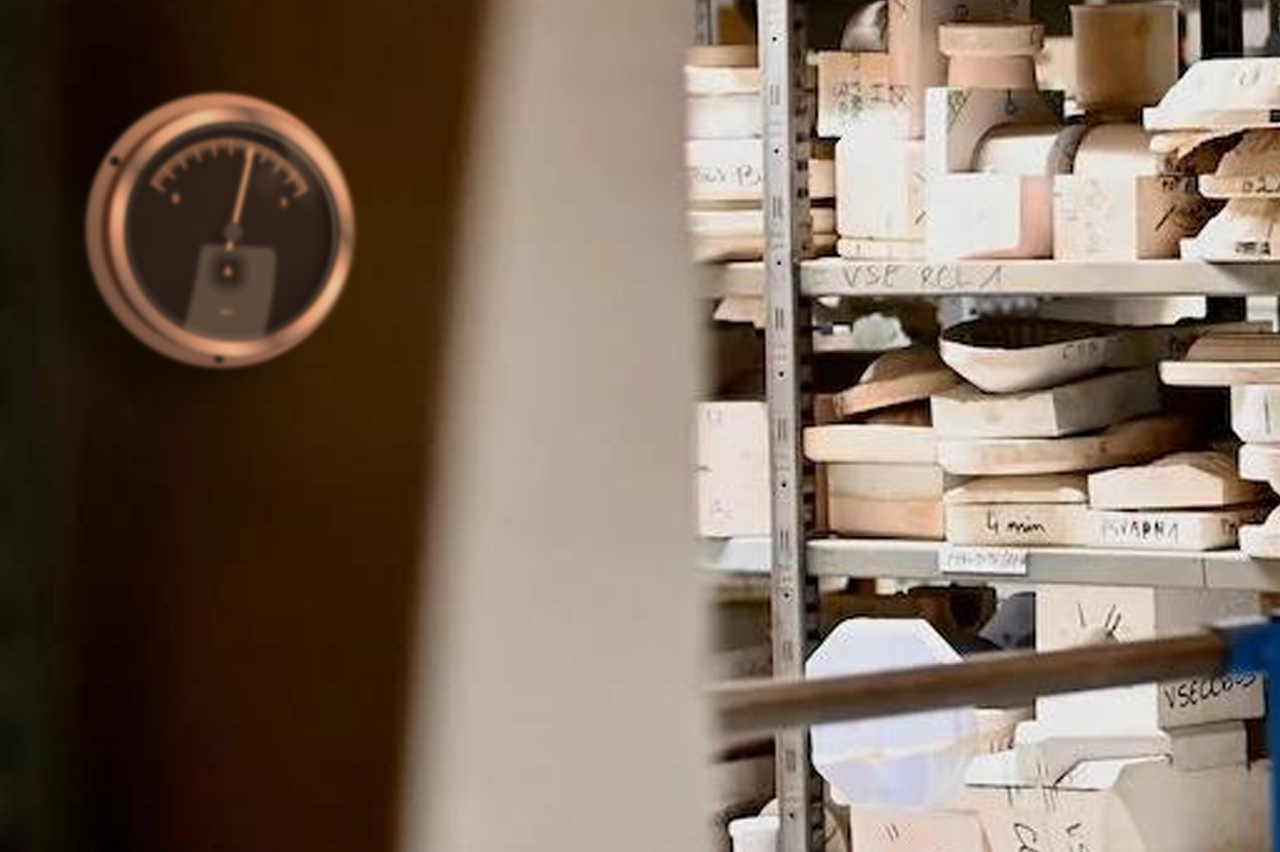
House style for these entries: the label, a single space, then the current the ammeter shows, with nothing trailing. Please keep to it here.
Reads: 3 A
